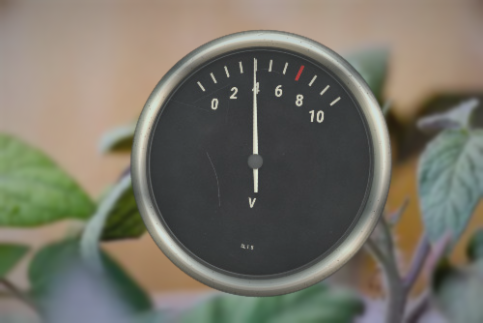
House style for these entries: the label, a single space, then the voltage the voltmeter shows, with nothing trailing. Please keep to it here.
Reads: 4 V
